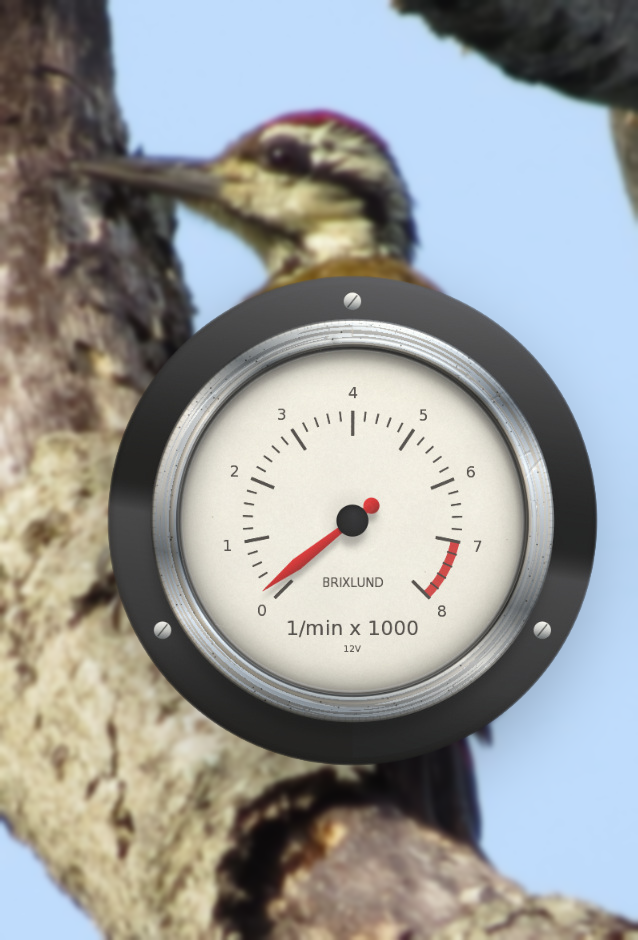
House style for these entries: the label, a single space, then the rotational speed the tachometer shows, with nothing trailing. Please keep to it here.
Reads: 200 rpm
